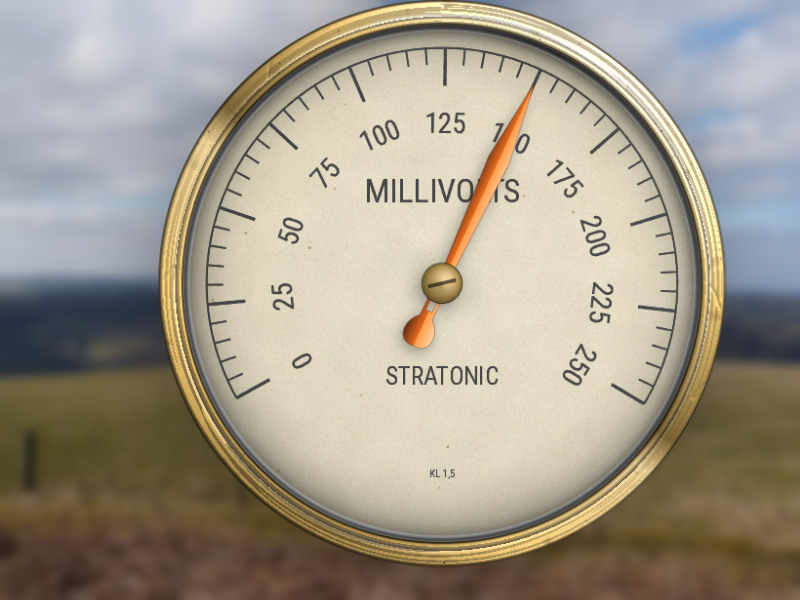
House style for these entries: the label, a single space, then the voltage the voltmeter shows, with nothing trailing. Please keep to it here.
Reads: 150 mV
